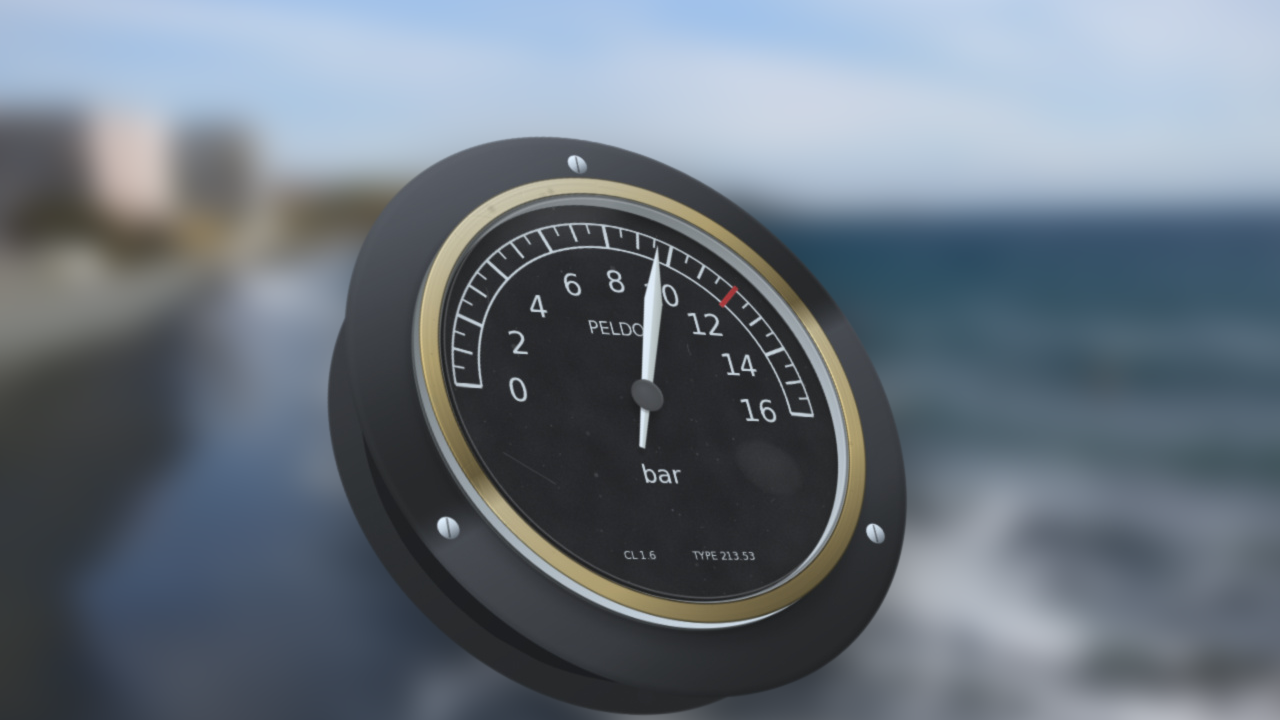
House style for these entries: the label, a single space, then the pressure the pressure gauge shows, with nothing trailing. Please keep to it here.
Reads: 9.5 bar
